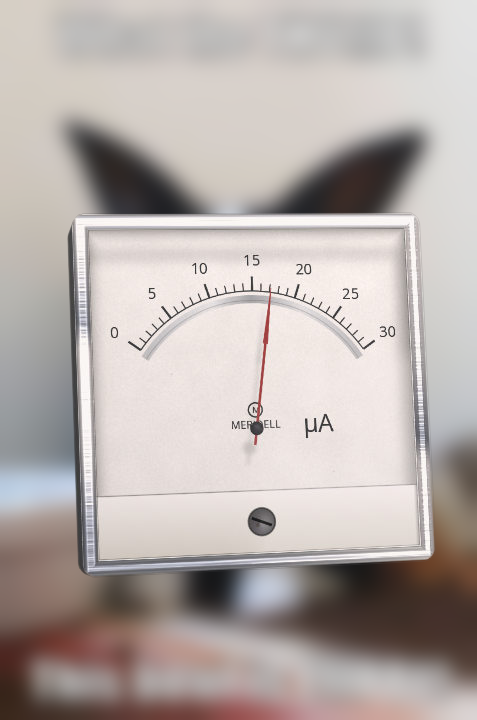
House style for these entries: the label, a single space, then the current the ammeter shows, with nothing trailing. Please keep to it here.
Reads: 17 µA
